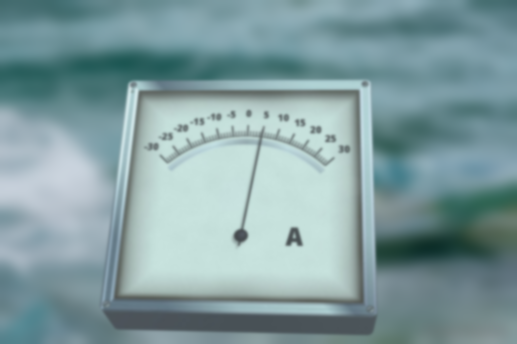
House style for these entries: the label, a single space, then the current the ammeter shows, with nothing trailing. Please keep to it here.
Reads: 5 A
